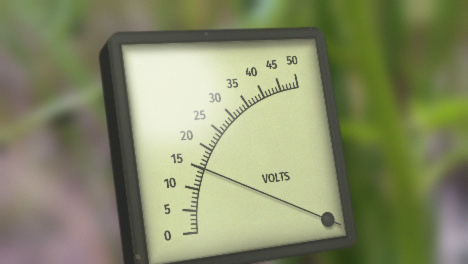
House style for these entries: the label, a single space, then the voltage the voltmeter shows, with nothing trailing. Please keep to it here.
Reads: 15 V
